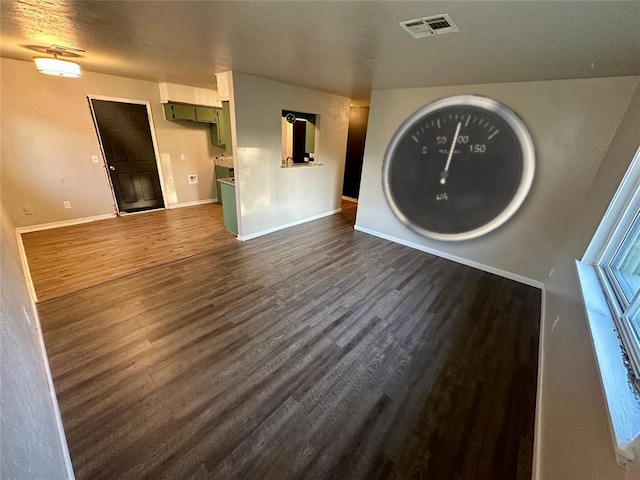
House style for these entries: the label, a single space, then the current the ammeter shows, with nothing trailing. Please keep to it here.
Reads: 90 µA
